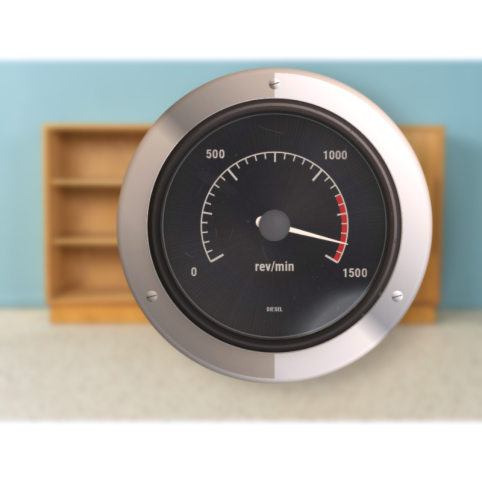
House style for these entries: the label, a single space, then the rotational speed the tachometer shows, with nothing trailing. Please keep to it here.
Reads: 1400 rpm
